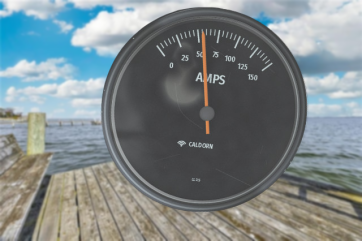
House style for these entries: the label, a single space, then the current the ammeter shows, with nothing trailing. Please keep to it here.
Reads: 55 A
